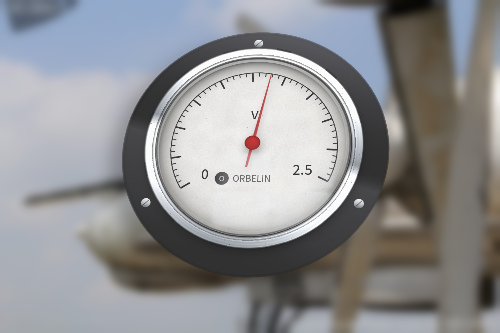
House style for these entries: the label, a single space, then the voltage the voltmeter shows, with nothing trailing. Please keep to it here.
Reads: 1.4 V
